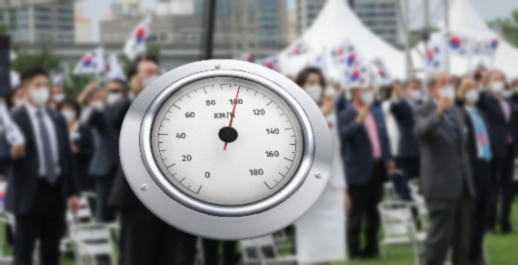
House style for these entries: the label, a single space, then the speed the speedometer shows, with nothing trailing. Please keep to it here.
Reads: 100 km/h
